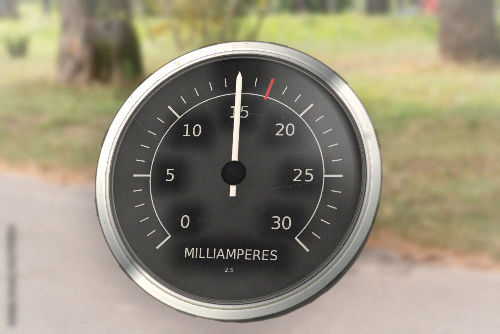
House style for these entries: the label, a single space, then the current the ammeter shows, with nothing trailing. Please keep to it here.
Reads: 15 mA
